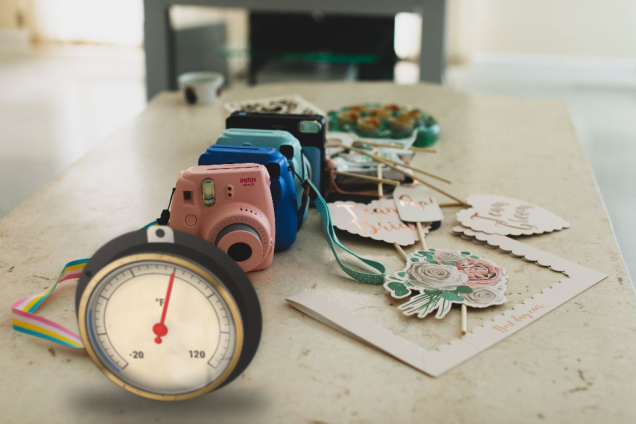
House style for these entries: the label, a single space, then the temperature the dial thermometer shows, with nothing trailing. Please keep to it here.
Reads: 60 °F
